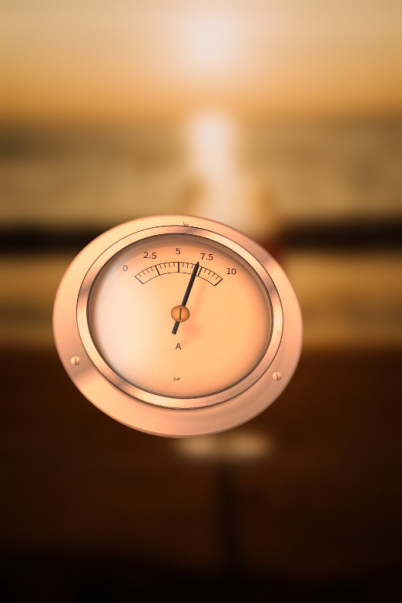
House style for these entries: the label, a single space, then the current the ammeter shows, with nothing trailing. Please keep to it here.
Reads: 7 A
